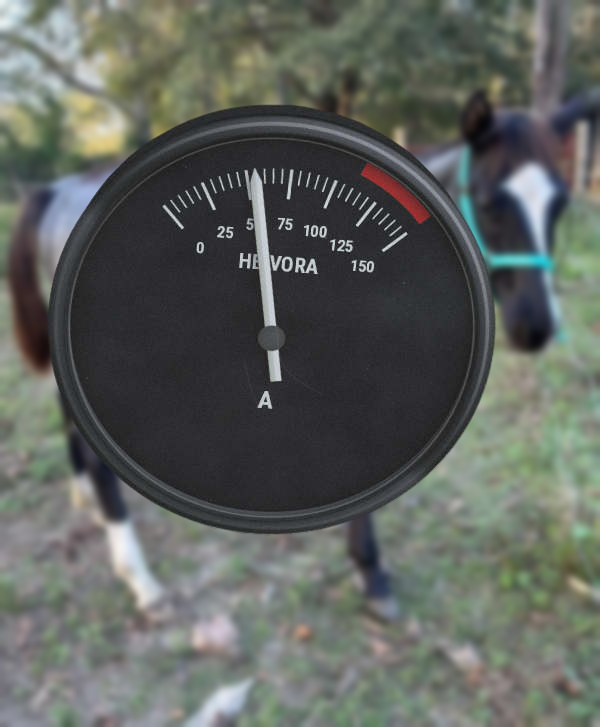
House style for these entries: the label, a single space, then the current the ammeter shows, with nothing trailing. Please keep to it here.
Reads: 55 A
